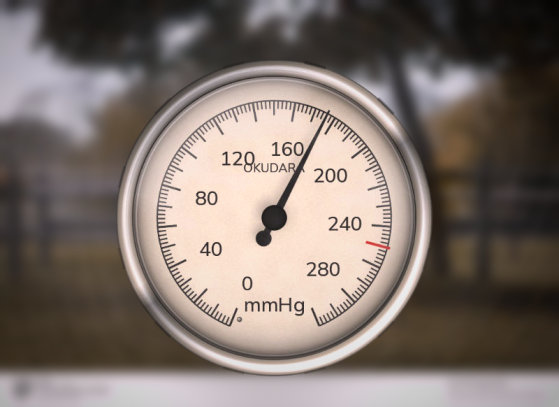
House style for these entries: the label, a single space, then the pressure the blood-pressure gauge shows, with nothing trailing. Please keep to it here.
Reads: 176 mmHg
